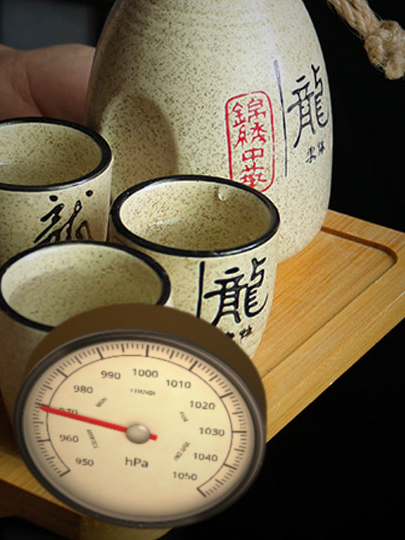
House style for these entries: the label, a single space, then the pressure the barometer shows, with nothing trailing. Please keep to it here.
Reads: 970 hPa
